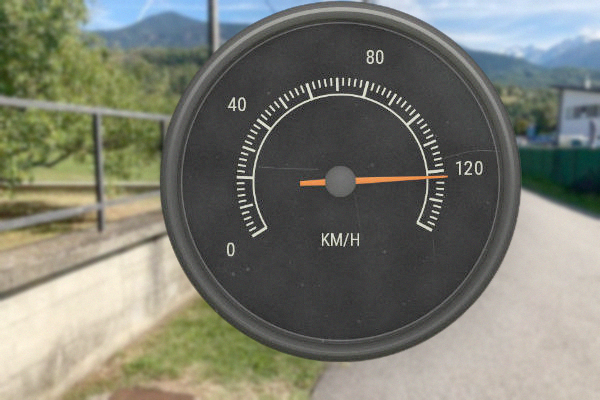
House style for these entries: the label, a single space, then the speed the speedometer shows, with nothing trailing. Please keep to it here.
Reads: 122 km/h
